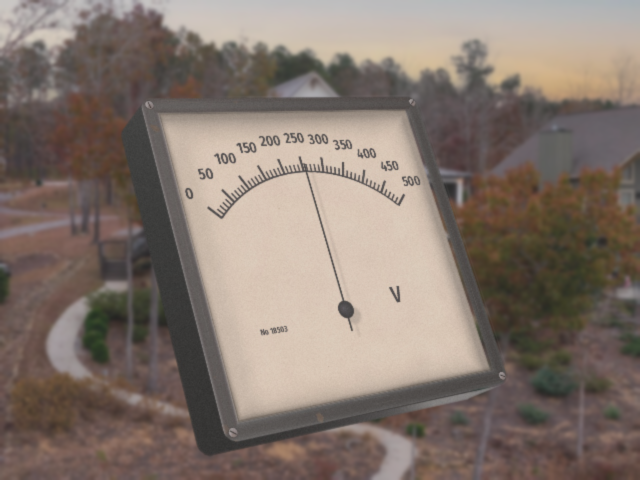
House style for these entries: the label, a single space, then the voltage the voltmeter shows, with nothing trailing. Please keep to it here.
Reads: 250 V
